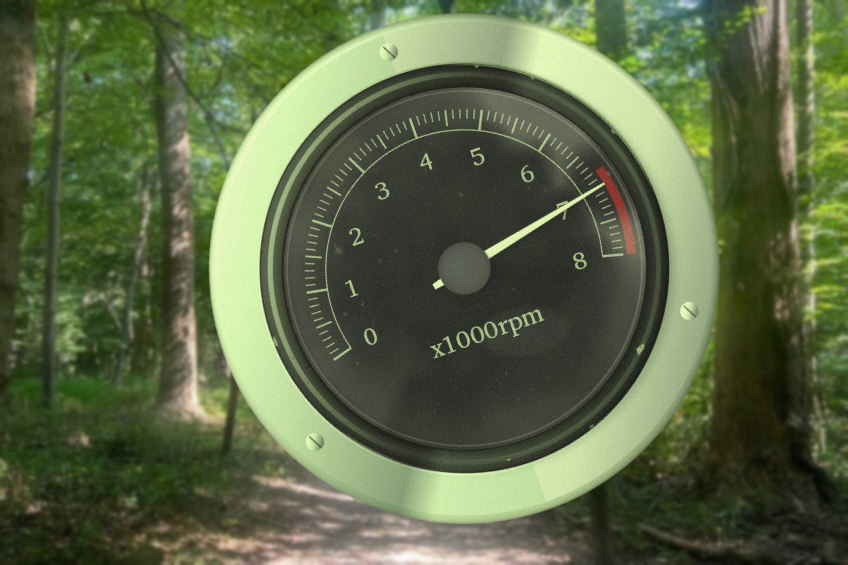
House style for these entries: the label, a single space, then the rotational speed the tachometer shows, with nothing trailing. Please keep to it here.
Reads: 7000 rpm
